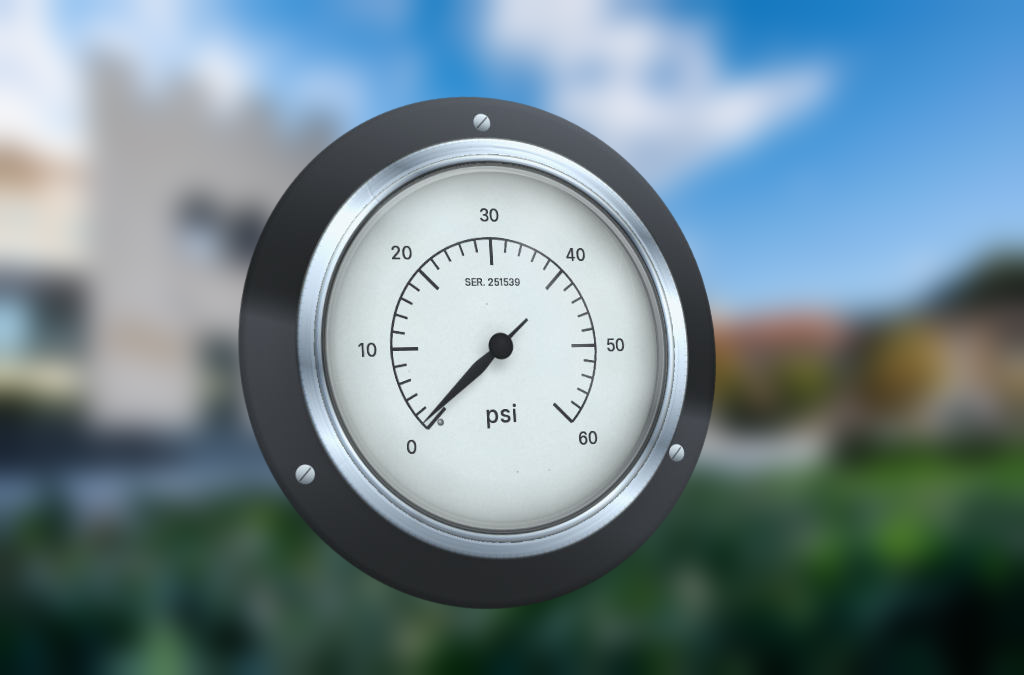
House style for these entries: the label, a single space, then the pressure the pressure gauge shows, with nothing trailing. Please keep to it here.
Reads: 1 psi
